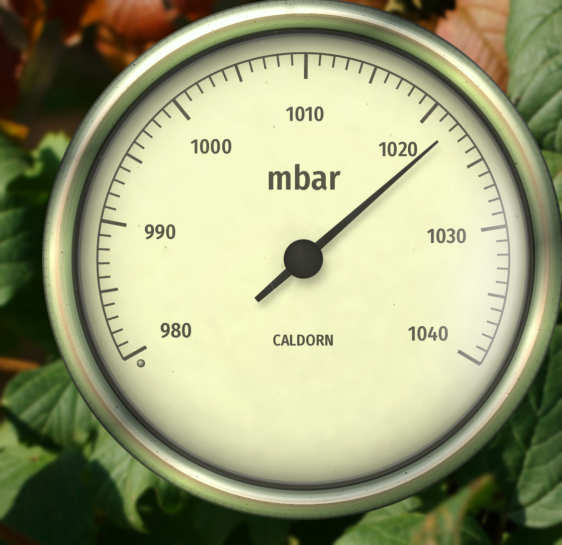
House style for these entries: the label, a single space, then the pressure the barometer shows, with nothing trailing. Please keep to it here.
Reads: 1022 mbar
